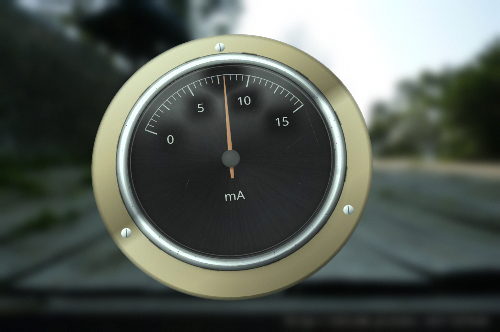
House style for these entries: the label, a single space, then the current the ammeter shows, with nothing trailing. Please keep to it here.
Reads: 8 mA
